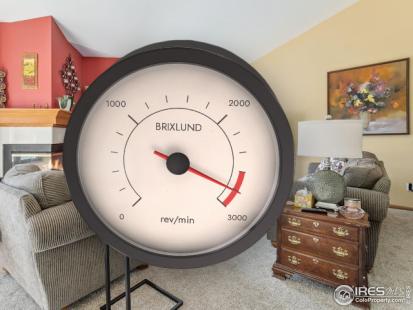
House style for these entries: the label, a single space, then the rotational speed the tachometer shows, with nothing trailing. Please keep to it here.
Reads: 2800 rpm
